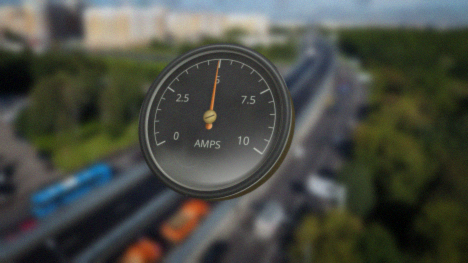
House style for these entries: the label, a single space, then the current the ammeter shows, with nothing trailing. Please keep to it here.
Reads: 5 A
